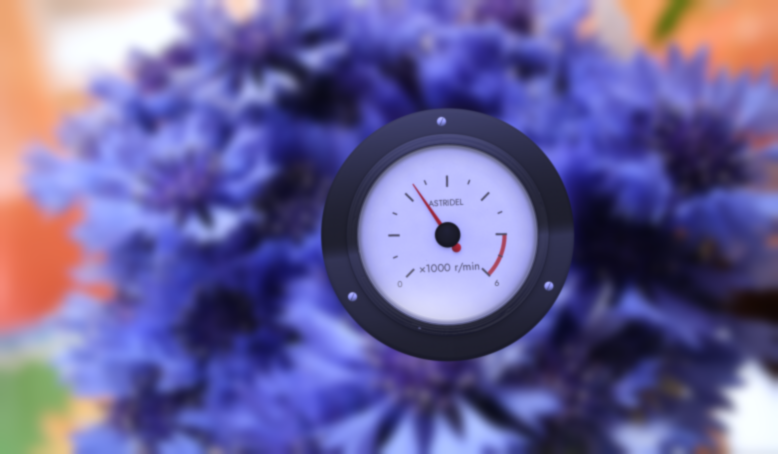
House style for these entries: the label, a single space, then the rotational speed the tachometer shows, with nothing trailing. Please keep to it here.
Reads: 2250 rpm
